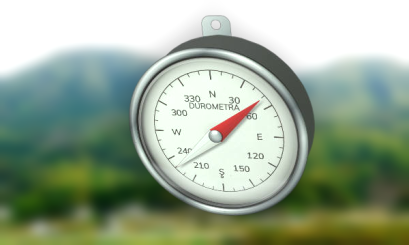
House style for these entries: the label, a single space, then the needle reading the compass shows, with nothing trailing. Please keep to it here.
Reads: 50 °
